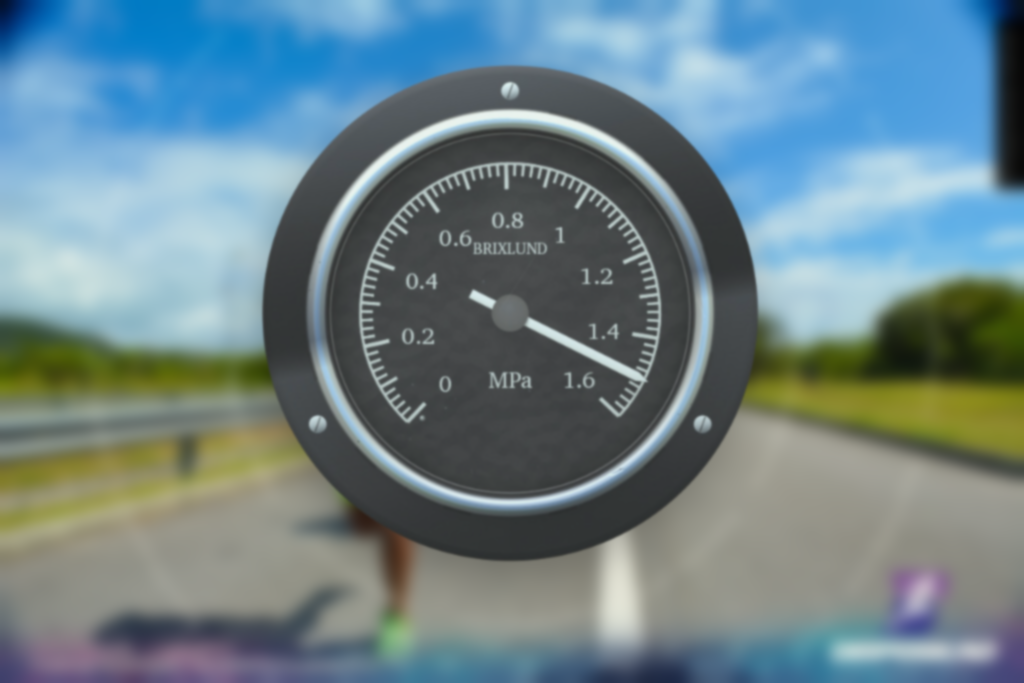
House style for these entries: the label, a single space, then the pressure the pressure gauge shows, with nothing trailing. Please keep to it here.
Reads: 1.5 MPa
